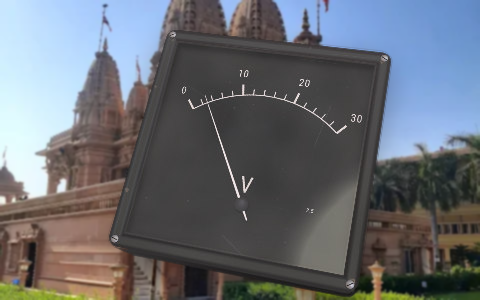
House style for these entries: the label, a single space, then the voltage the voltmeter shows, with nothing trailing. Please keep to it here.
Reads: 3 V
